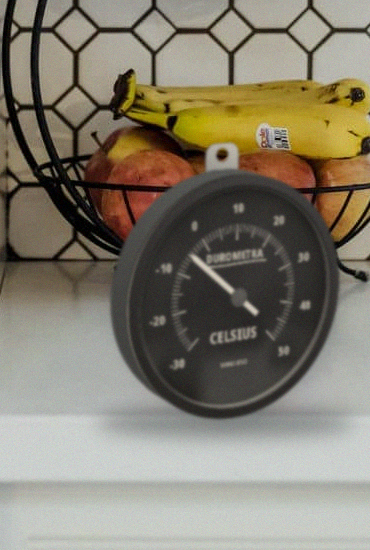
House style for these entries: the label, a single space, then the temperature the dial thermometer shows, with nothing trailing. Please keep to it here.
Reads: -5 °C
